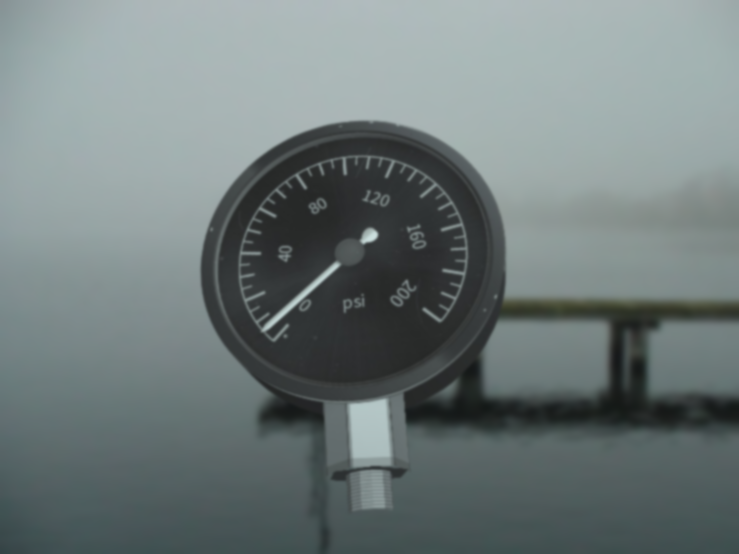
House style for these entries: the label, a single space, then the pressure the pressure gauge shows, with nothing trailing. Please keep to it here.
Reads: 5 psi
